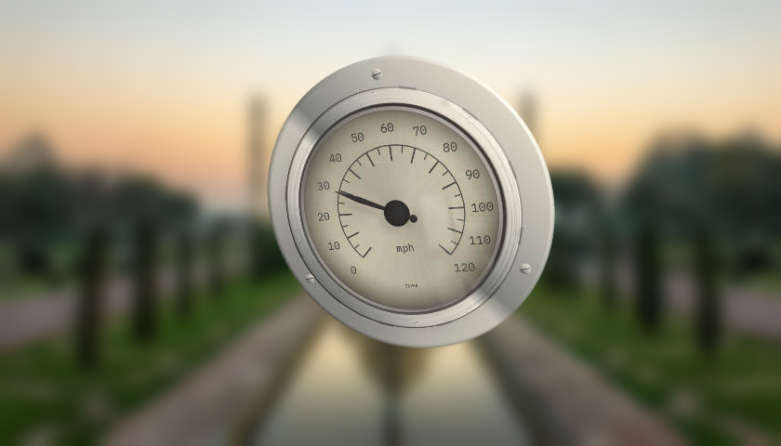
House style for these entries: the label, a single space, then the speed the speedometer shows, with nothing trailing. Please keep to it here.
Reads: 30 mph
